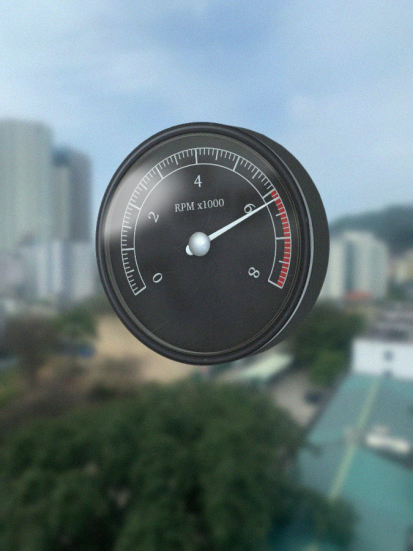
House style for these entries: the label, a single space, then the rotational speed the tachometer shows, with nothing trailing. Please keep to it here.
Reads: 6200 rpm
